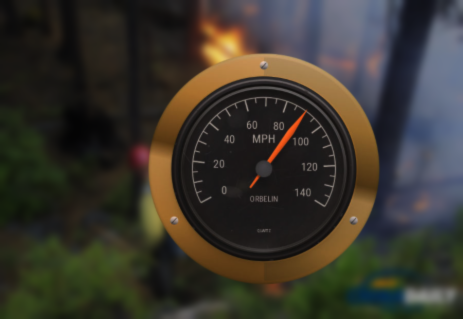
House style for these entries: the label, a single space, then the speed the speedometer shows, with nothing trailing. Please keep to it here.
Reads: 90 mph
